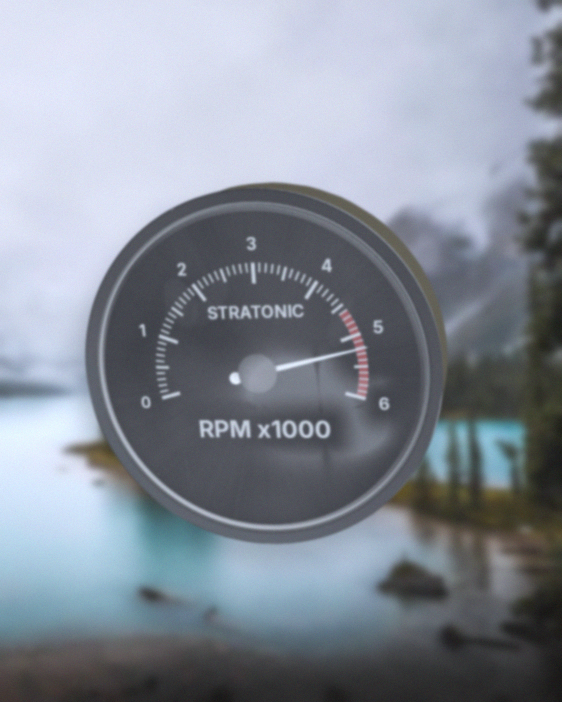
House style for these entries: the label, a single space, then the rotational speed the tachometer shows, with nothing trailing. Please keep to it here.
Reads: 5200 rpm
